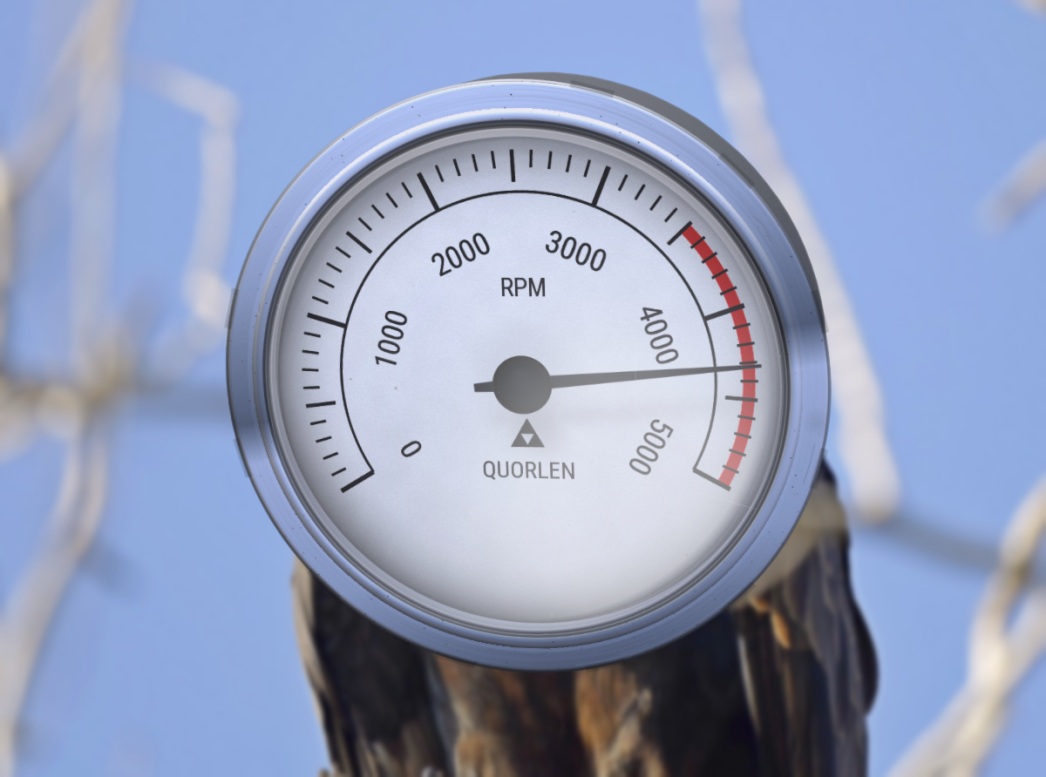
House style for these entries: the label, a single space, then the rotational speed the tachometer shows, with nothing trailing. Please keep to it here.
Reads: 4300 rpm
